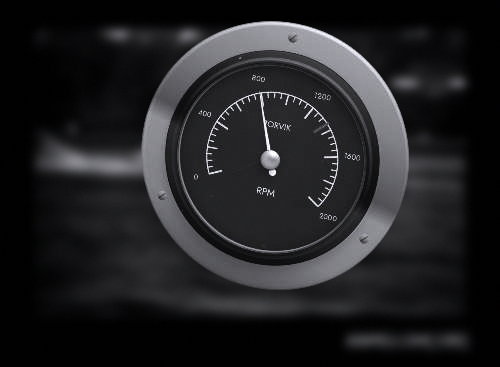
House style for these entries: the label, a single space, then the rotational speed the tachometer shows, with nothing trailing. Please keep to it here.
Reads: 800 rpm
